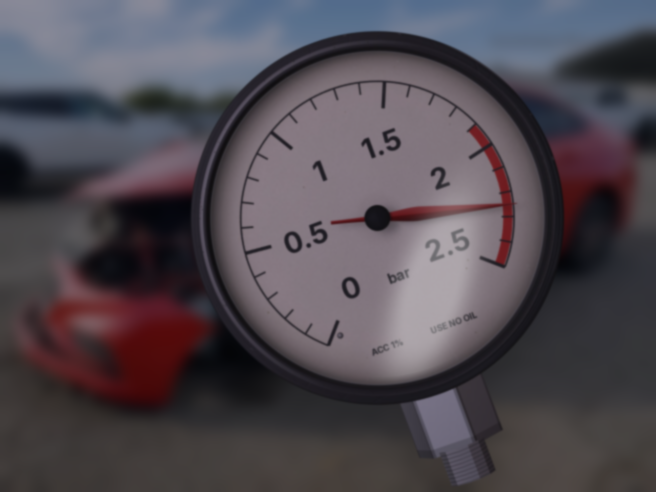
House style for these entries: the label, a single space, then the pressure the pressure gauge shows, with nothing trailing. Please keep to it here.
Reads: 2.25 bar
